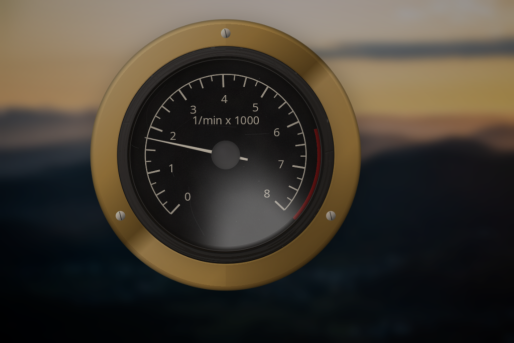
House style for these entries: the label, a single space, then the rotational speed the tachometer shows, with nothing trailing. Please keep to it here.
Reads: 1750 rpm
